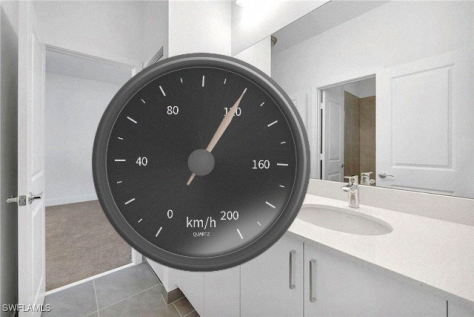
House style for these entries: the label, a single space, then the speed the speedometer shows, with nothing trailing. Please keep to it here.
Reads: 120 km/h
